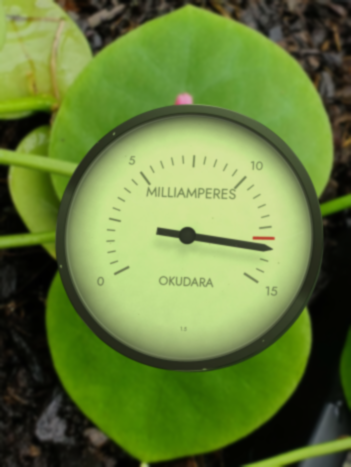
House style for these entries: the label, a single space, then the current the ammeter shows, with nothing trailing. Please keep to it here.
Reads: 13.5 mA
